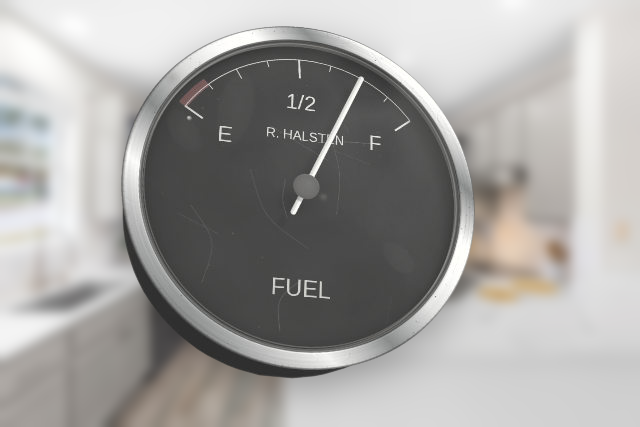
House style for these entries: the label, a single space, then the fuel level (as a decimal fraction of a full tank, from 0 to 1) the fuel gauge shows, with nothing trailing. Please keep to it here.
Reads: 0.75
